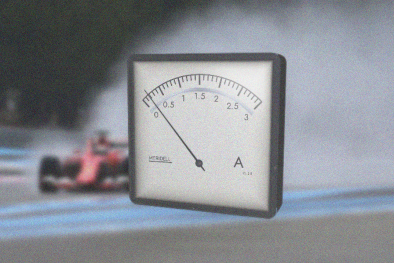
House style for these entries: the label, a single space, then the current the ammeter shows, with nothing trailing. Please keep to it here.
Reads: 0.2 A
